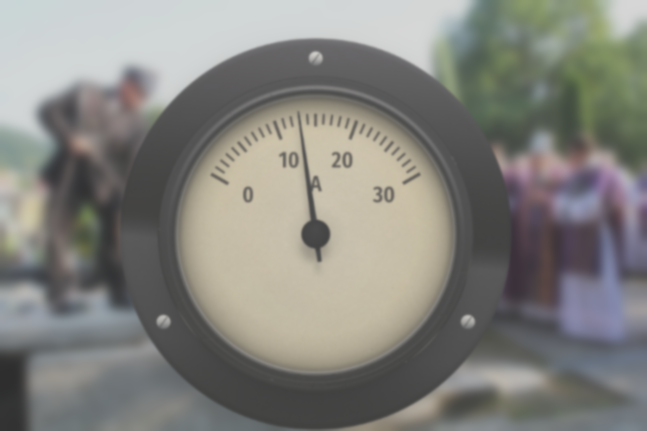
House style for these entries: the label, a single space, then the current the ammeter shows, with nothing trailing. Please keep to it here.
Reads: 13 A
